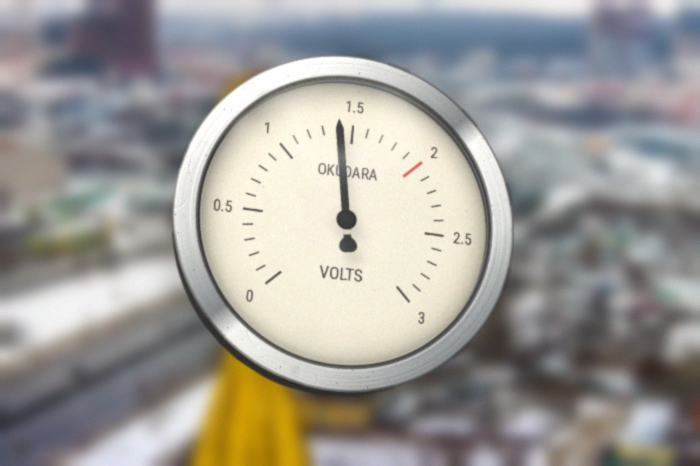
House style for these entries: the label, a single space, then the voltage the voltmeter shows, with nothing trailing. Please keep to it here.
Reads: 1.4 V
